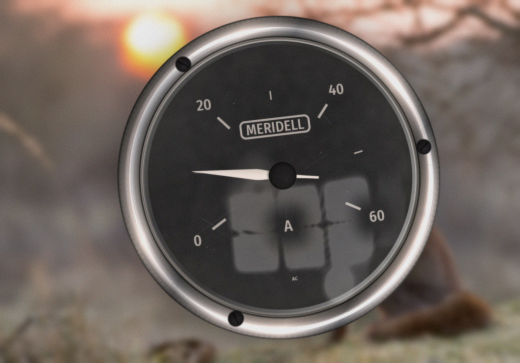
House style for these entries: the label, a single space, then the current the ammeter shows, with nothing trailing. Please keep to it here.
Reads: 10 A
